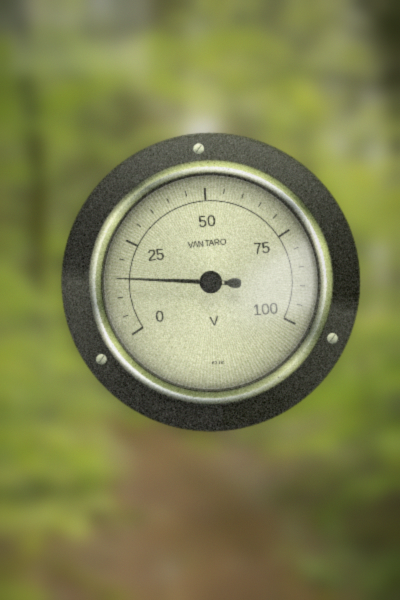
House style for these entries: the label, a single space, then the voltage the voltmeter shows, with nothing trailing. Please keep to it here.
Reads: 15 V
